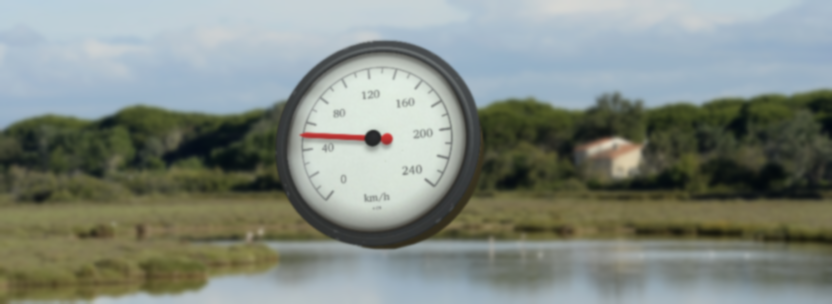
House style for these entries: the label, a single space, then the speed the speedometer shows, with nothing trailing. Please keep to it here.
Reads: 50 km/h
